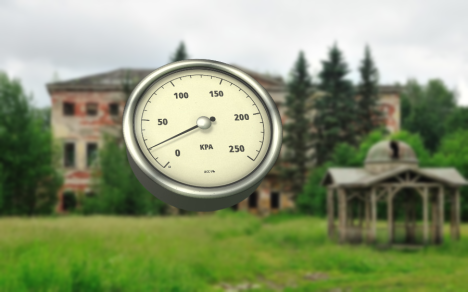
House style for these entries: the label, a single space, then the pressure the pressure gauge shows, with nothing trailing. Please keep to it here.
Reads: 20 kPa
